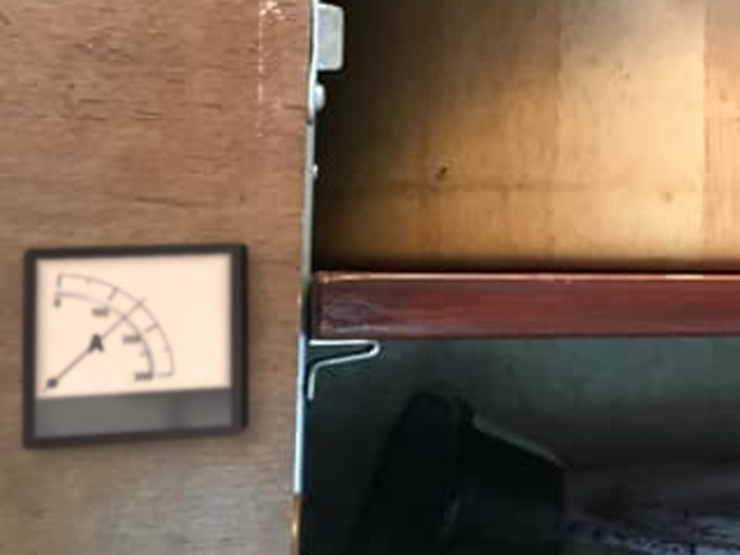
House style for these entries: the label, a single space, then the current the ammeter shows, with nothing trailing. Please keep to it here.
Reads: 150 A
